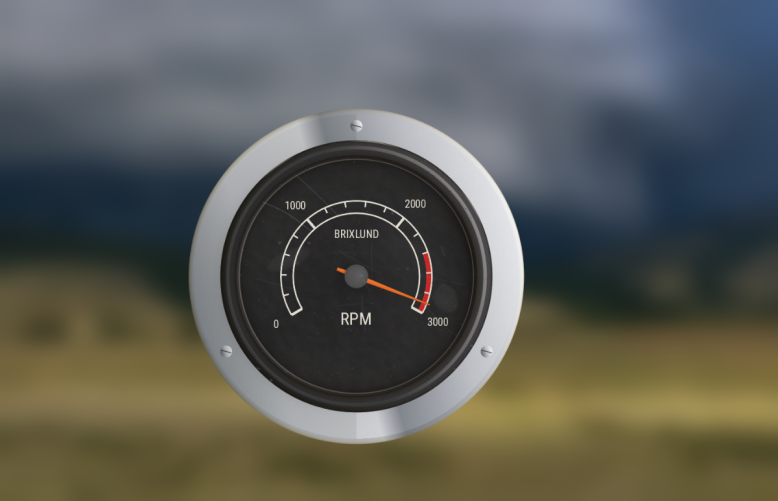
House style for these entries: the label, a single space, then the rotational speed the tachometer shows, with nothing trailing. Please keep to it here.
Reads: 2900 rpm
